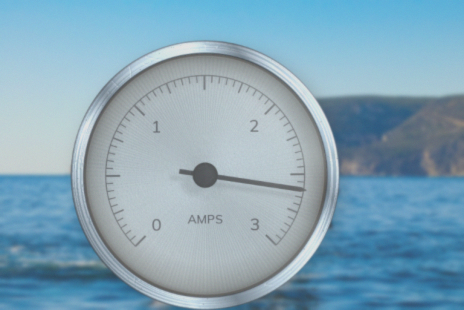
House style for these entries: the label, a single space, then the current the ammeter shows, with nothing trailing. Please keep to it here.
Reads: 2.6 A
